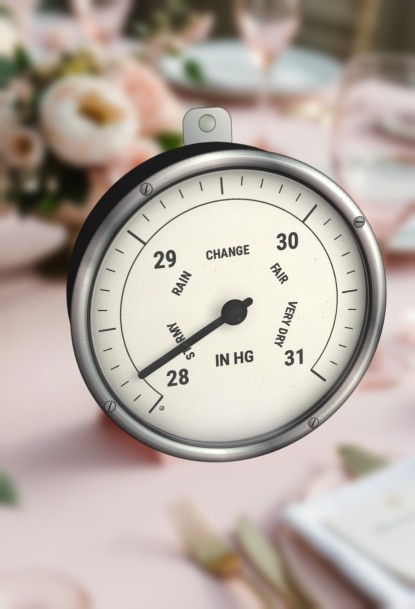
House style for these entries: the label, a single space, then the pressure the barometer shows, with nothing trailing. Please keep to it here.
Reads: 28.2 inHg
